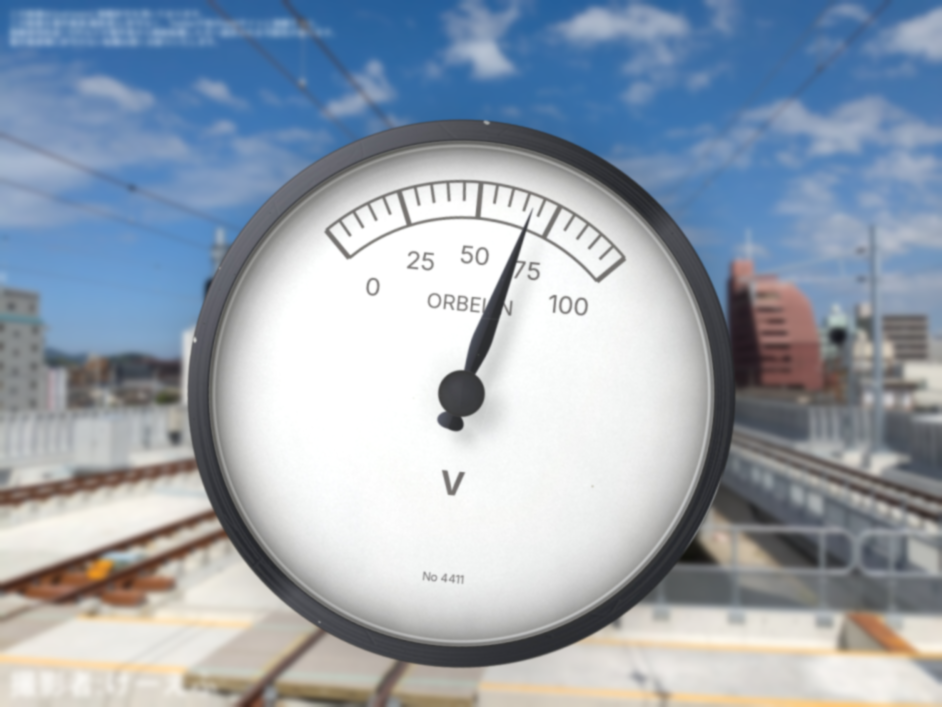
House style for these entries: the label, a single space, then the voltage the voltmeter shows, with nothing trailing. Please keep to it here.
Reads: 67.5 V
